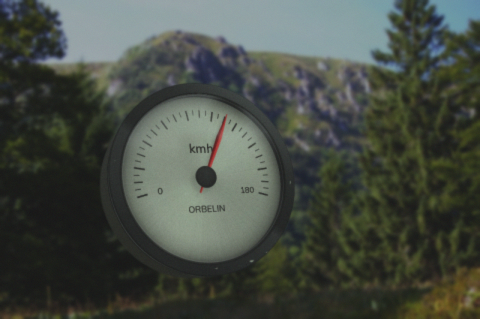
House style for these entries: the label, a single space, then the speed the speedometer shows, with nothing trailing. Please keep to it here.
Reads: 110 km/h
